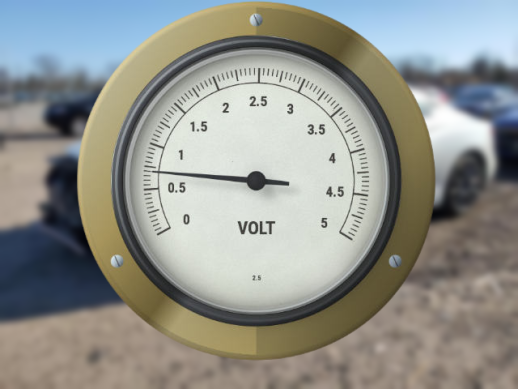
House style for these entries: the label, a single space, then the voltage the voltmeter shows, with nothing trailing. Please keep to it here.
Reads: 0.7 V
